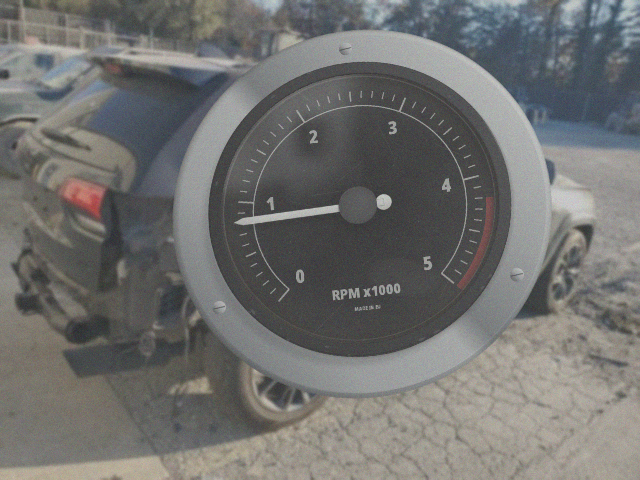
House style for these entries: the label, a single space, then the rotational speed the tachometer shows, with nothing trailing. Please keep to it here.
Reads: 800 rpm
